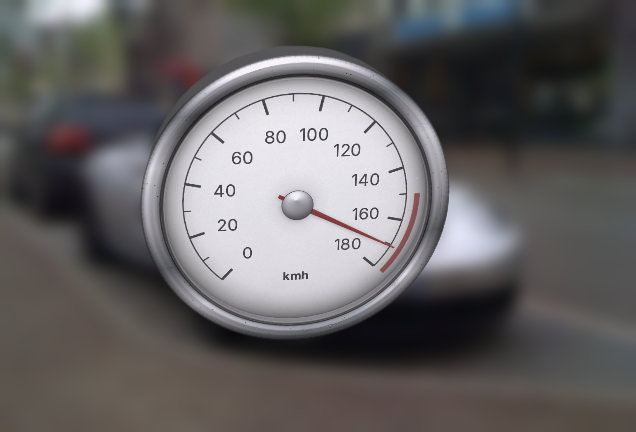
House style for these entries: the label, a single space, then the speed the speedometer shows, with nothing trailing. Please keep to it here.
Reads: 170 km/h
